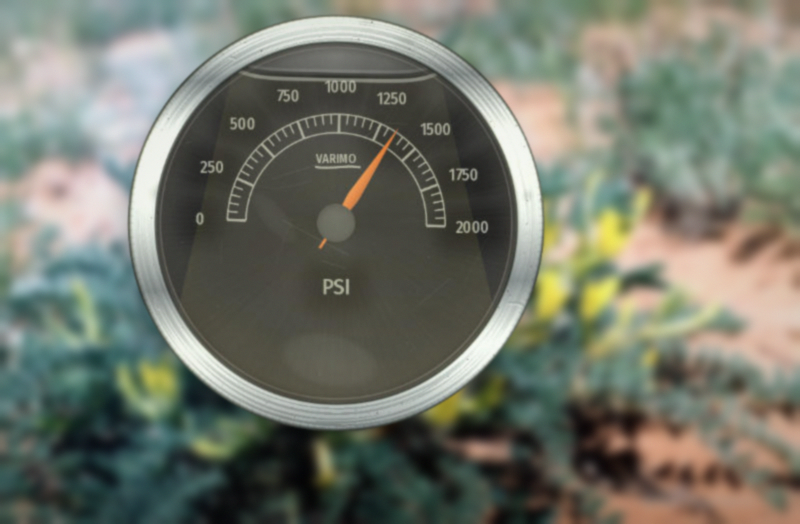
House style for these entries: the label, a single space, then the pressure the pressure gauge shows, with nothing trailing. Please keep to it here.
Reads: 1350 psi
